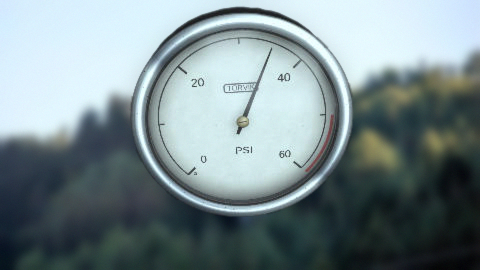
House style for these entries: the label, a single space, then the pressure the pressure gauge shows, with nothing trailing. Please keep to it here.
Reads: 35 psi
